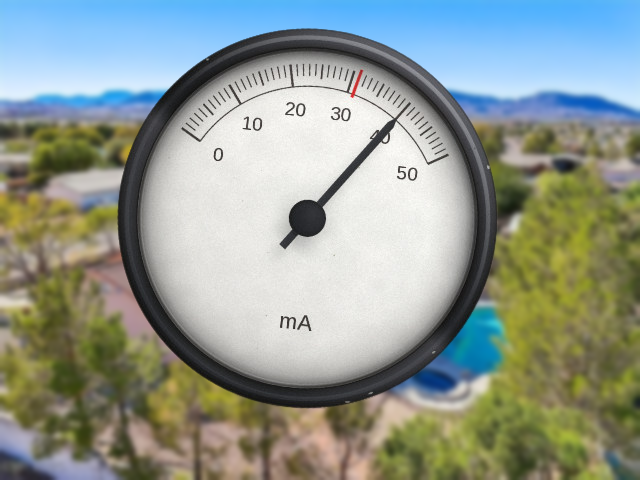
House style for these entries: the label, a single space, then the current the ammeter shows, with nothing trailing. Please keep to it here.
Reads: 40 mA
